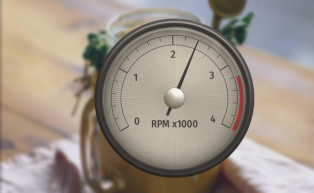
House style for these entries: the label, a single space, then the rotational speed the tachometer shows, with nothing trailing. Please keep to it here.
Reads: 2400 rpm
